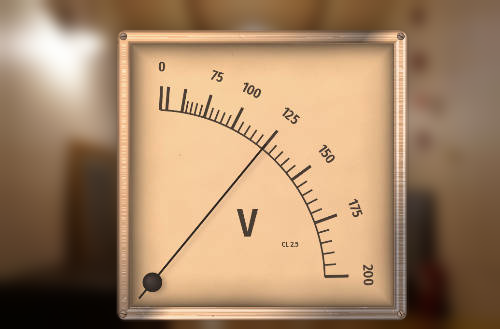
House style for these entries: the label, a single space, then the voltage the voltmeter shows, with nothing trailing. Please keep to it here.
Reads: 125 V
